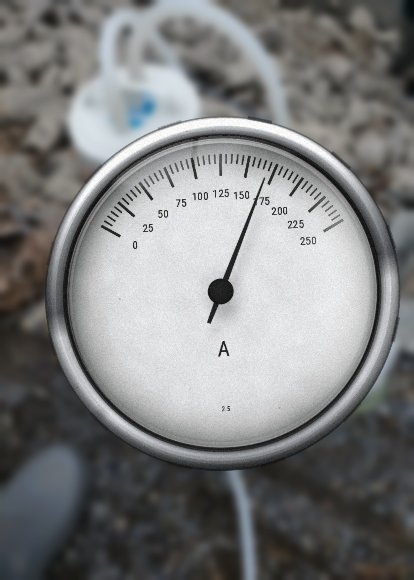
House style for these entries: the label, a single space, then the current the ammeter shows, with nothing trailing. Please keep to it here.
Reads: 170 A
